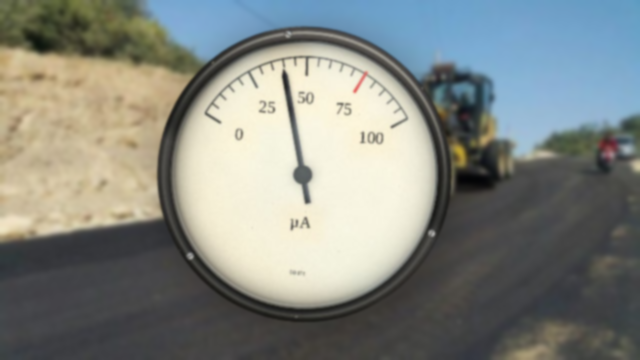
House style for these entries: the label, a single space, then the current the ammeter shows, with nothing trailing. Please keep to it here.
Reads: 40 µA
